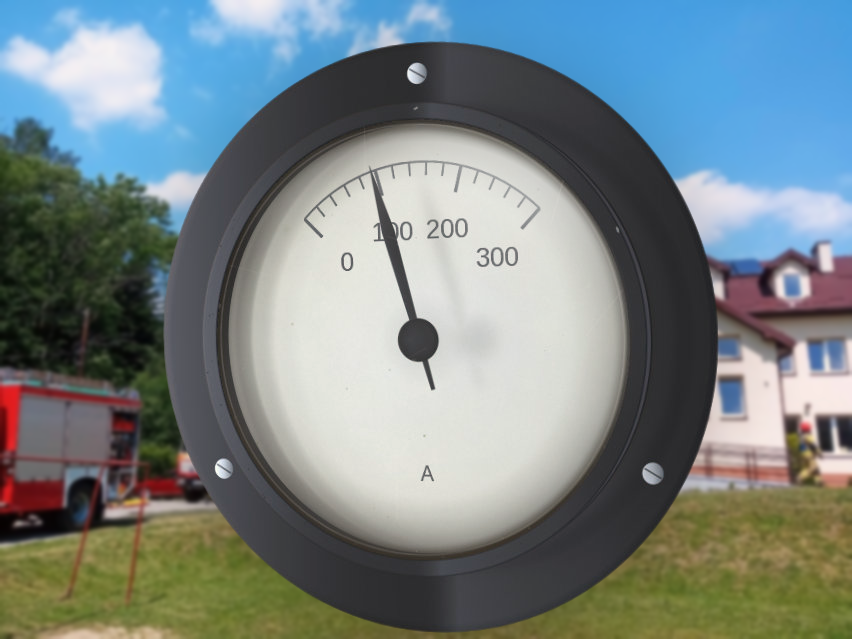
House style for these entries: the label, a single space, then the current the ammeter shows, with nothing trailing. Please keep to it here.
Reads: 100 A
